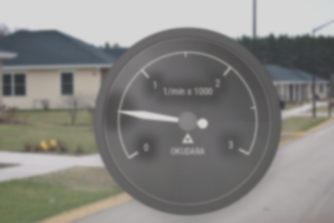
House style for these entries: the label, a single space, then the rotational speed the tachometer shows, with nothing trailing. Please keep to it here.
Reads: 500 rpm
